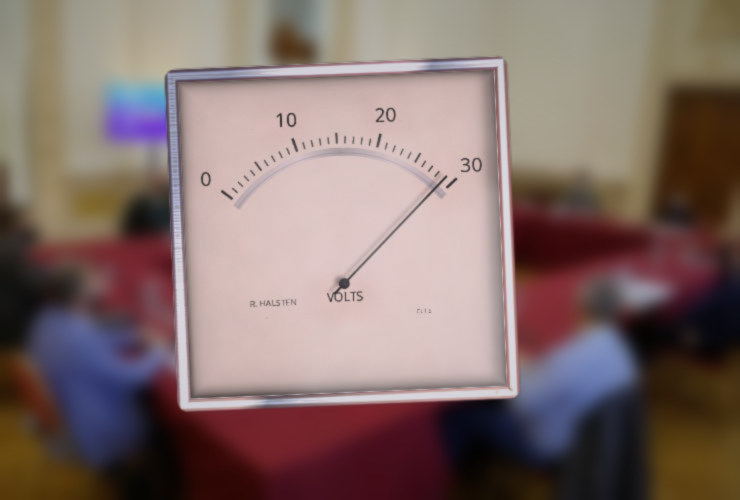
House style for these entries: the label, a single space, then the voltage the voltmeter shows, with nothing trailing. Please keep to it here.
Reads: 29 V
